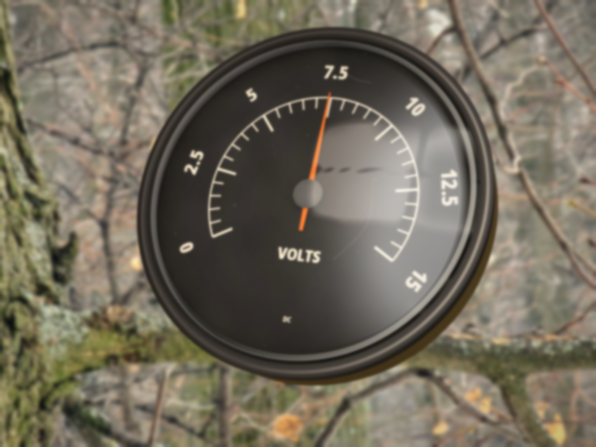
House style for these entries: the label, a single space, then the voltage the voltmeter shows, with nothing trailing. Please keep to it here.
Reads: 7.5 V
